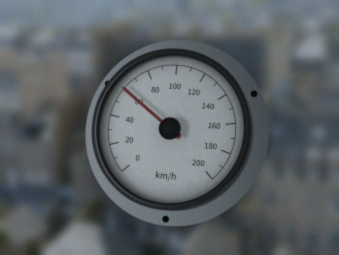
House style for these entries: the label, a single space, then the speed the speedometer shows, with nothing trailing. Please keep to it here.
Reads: 60 km/h
